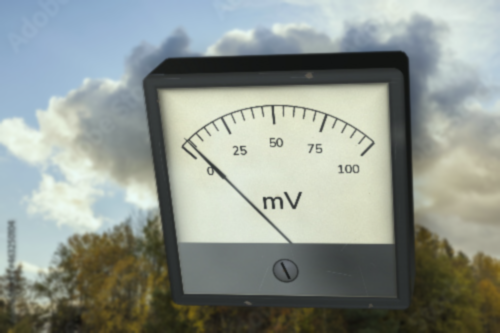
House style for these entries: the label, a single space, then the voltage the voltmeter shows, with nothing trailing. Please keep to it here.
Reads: 5 mV
